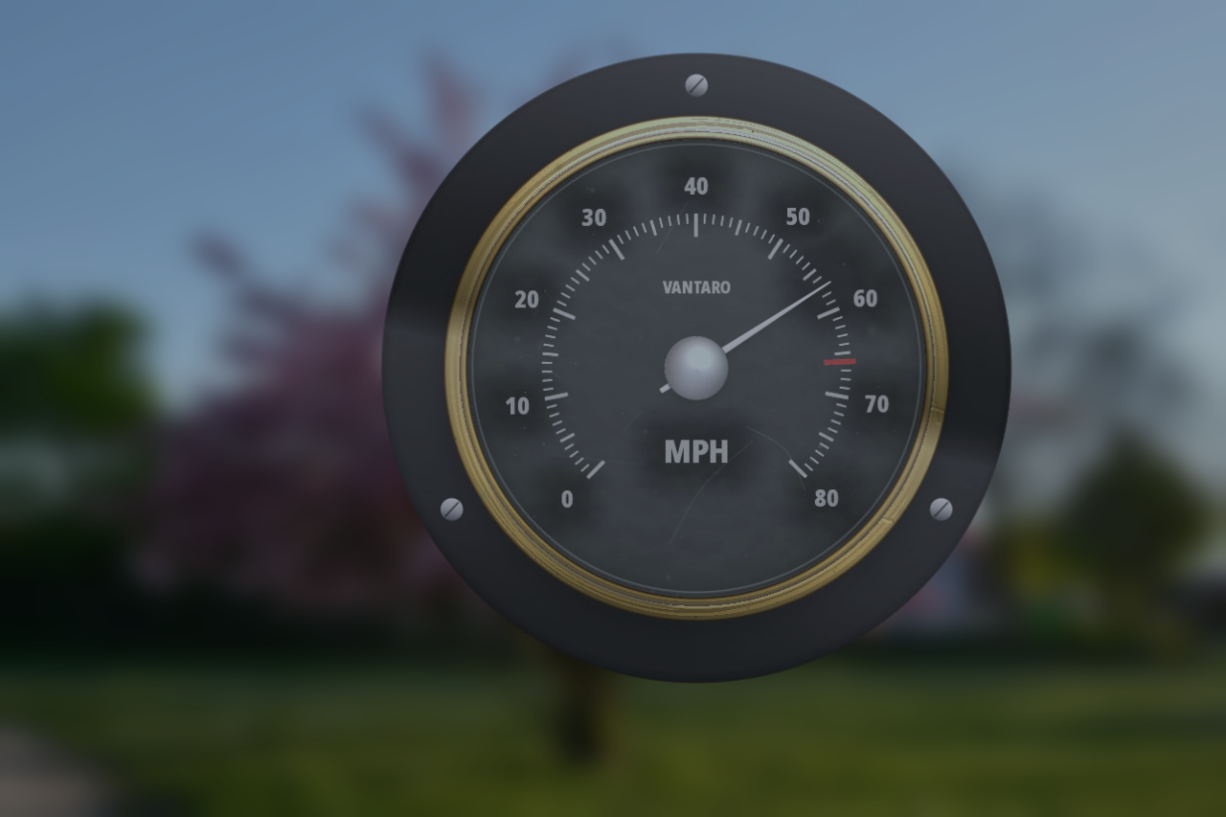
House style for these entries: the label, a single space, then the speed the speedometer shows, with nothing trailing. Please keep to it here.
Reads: 57 mph
